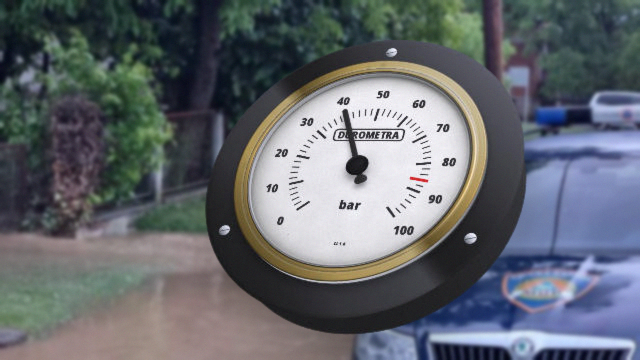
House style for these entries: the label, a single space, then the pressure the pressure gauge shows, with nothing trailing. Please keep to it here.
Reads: 40 bar
